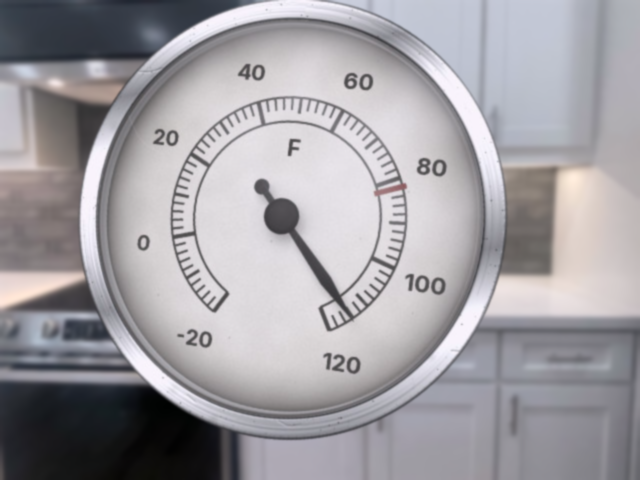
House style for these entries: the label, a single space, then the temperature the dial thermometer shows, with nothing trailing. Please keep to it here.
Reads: 114 °F
